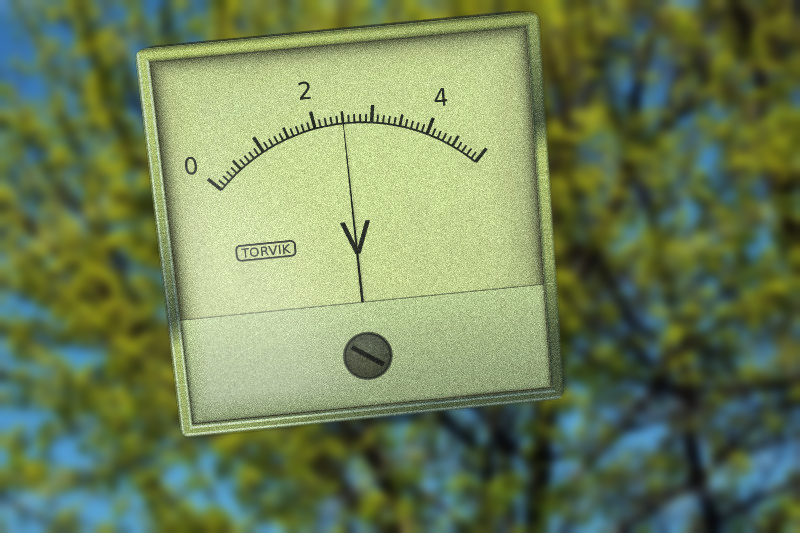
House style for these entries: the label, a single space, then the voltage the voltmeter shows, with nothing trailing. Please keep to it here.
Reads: 2.5 V
